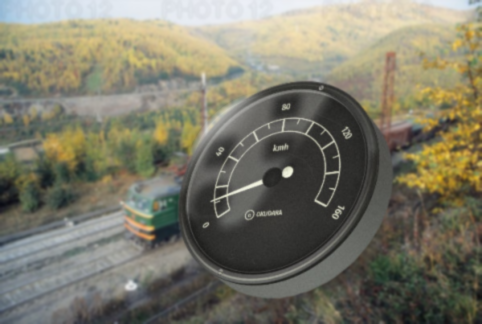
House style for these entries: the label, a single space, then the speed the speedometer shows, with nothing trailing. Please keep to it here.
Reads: 10 km/h
